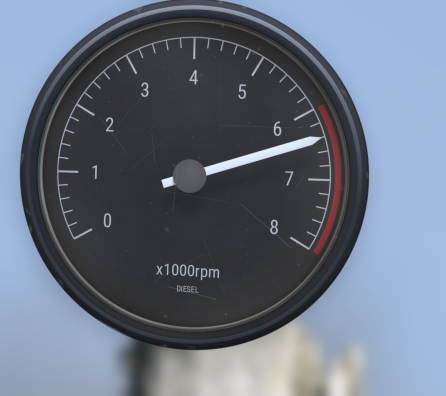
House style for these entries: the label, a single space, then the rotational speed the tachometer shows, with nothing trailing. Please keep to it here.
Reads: 6400 rpm
